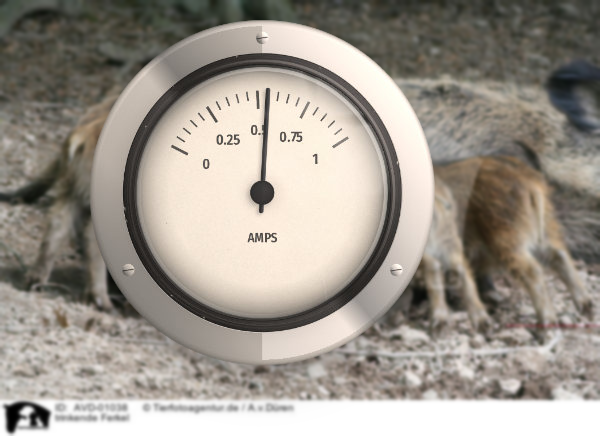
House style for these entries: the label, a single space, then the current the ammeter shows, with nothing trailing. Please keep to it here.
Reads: 0.55 A
